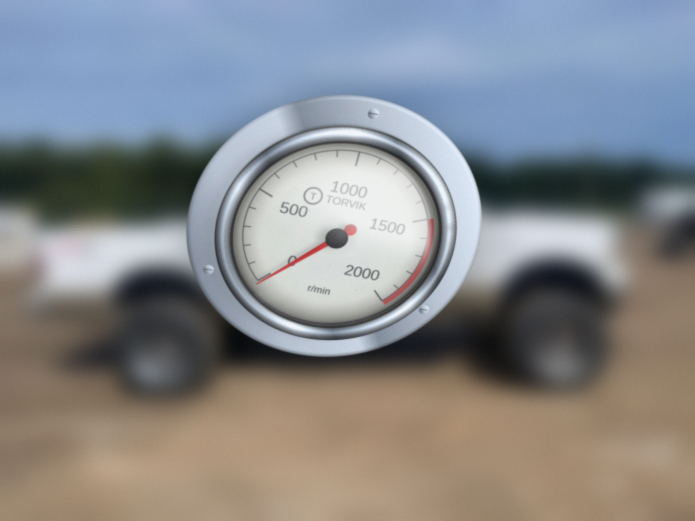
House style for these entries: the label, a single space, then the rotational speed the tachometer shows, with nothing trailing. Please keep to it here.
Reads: 0 rpm
